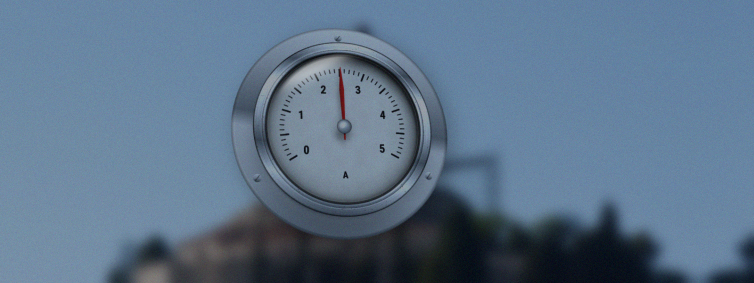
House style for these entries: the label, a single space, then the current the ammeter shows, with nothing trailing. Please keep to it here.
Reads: 2.5 A
